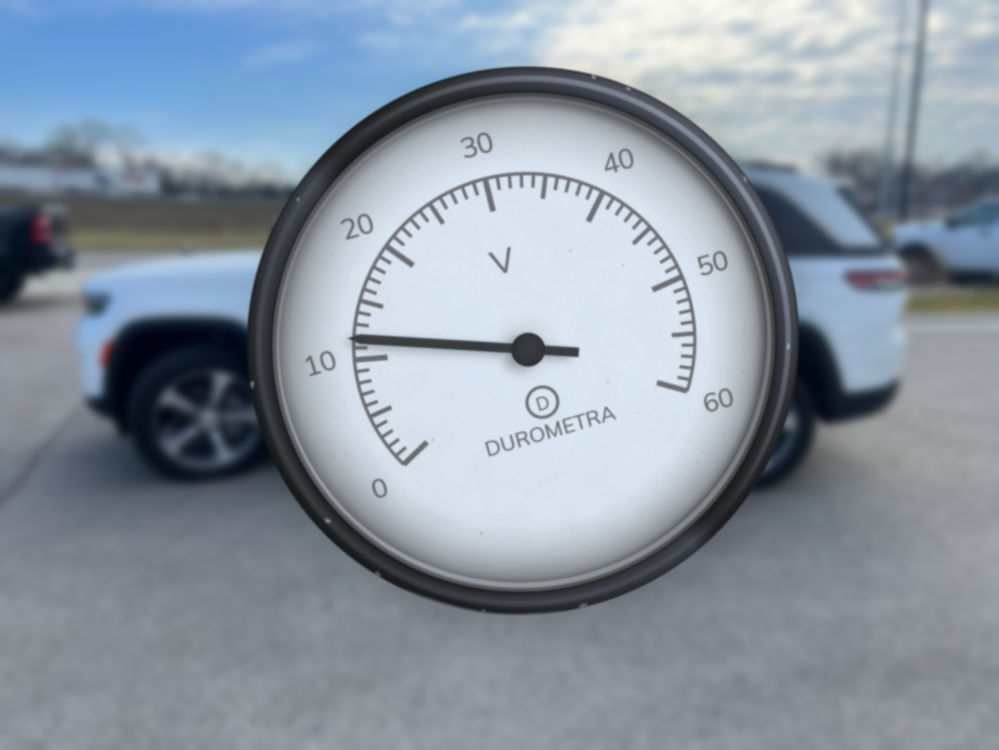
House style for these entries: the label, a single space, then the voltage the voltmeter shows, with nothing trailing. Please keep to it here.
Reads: 12 V
